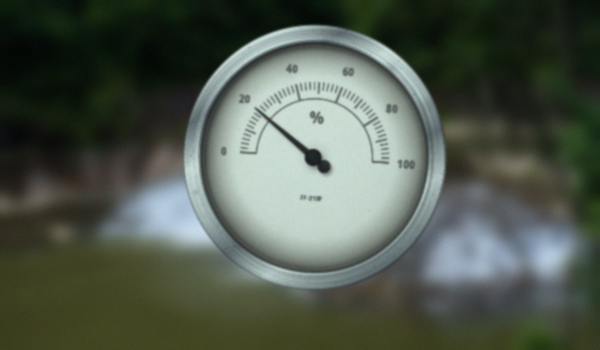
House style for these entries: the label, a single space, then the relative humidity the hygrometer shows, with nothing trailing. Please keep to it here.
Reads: 20 %
